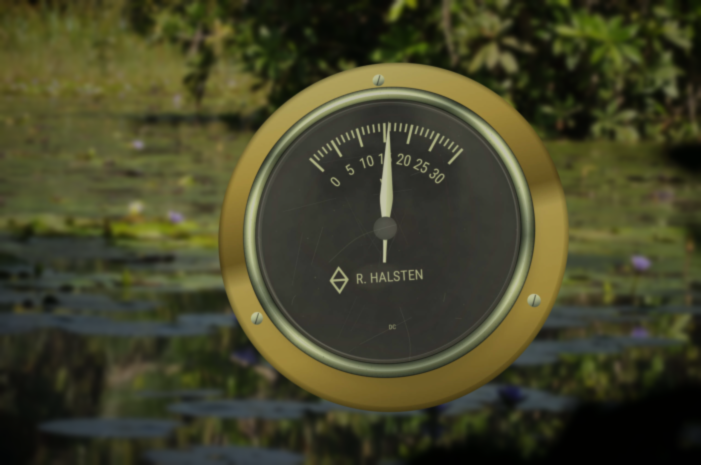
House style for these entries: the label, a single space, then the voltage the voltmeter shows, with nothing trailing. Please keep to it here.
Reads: 16 V
